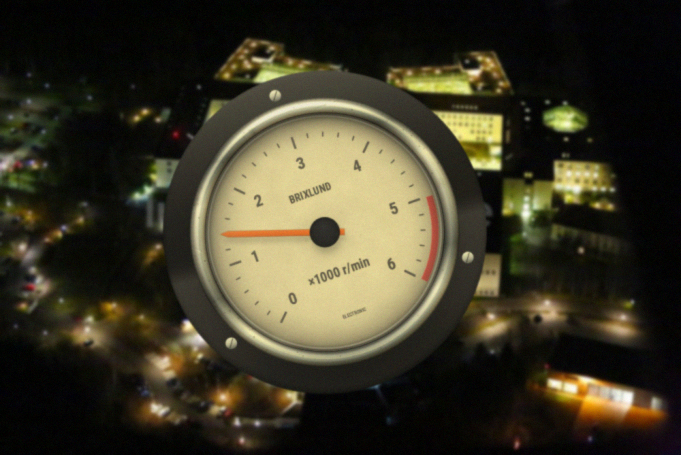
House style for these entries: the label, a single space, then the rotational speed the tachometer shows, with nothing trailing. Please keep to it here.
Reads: 1400 rpm
